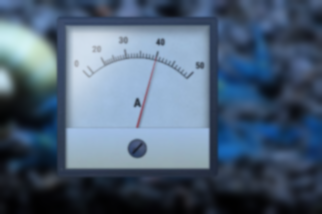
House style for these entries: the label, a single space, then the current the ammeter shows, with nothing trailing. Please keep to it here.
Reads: 40 A
